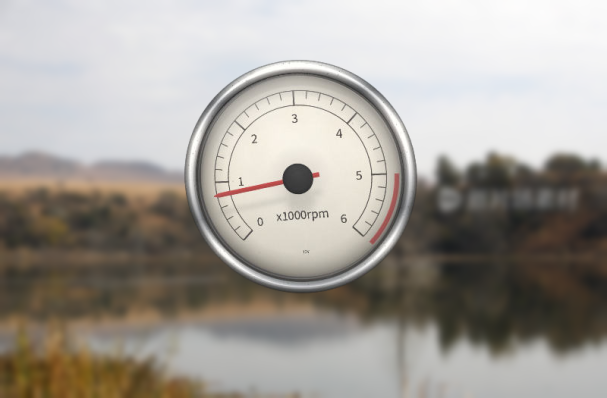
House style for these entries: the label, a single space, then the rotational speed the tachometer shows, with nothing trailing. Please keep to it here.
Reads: 800 rpm
